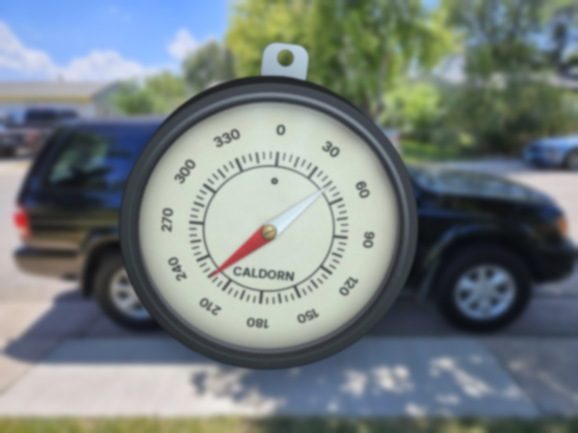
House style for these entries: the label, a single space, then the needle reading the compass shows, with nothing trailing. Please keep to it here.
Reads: 225 °
